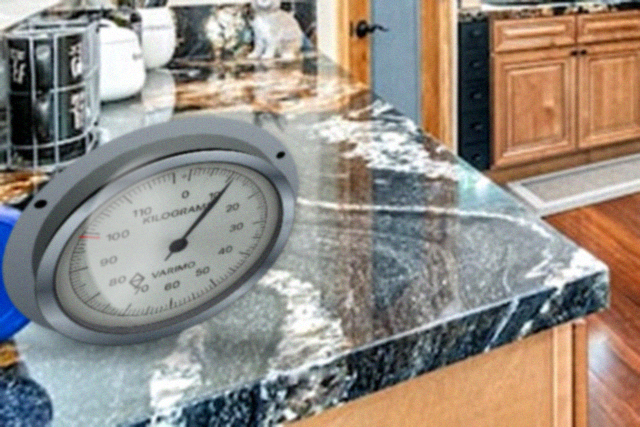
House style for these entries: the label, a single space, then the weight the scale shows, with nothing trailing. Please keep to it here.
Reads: 10 kg
